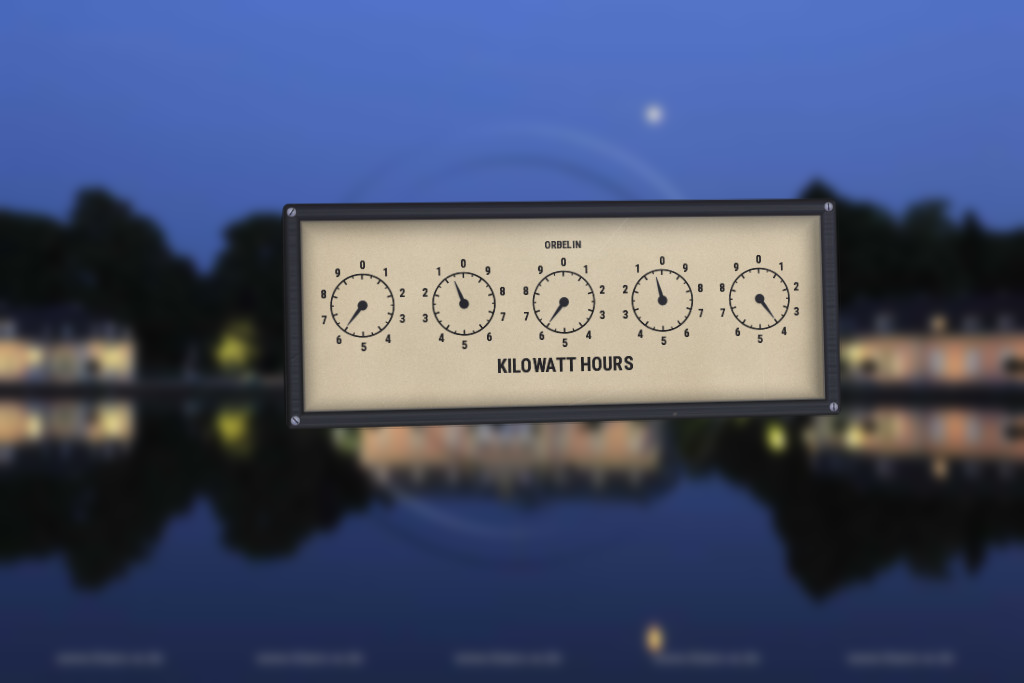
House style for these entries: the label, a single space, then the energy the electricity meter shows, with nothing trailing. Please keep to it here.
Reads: 60604 kWh
